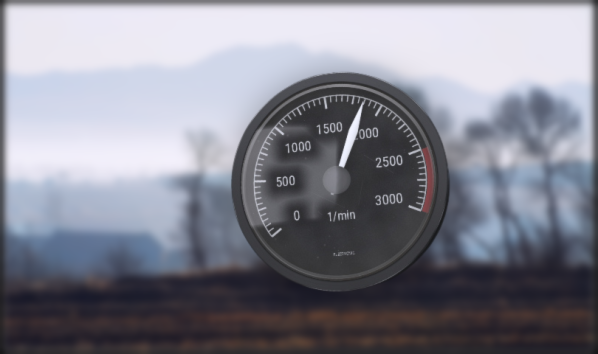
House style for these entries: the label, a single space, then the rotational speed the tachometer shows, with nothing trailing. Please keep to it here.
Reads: 1850 rpm
